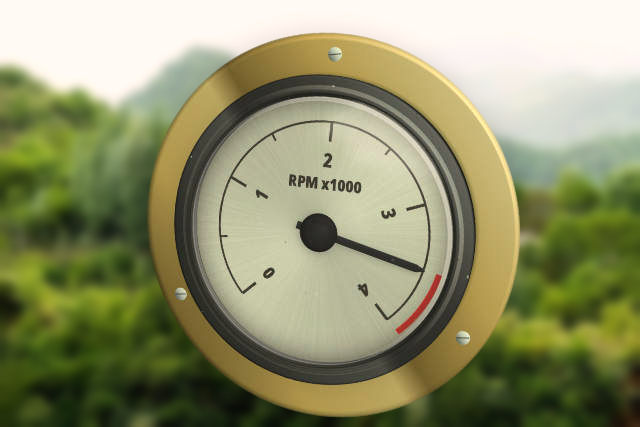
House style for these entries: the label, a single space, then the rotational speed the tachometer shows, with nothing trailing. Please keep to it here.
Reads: 3500 rpm
